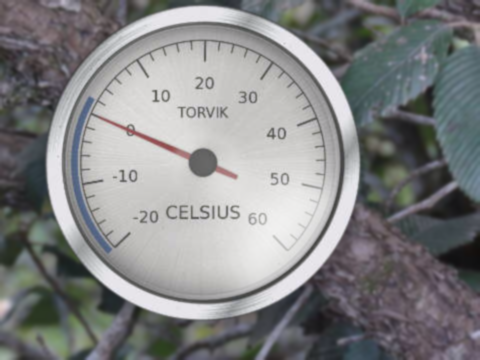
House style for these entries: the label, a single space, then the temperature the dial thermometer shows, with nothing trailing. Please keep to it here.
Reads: 0 °C
